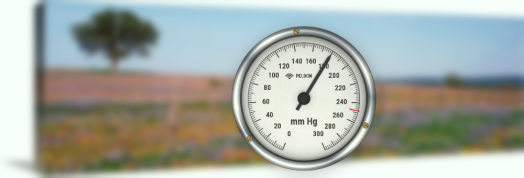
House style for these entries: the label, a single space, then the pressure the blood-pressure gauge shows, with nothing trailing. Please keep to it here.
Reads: 180 mmHg
